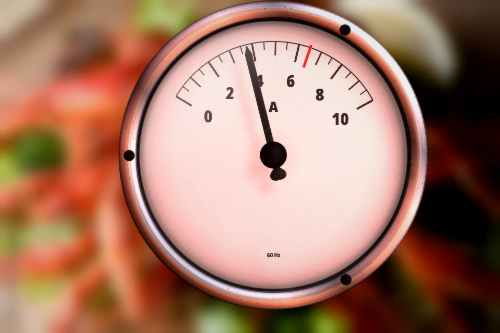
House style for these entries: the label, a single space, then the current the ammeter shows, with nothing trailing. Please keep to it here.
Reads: 3.75 A
